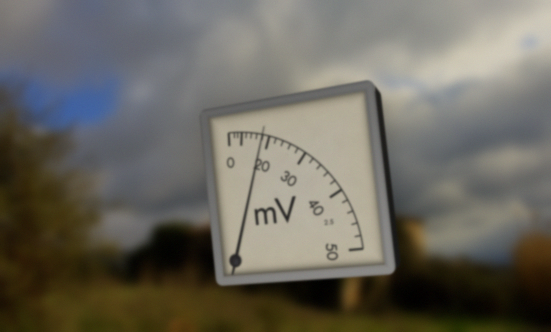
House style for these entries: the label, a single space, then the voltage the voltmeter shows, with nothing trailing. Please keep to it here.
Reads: 18 mV
